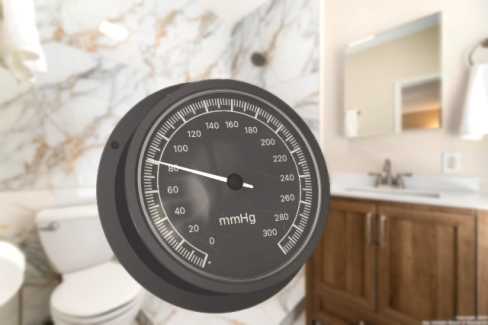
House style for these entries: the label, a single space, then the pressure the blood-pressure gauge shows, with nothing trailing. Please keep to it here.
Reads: 80 mmHg
